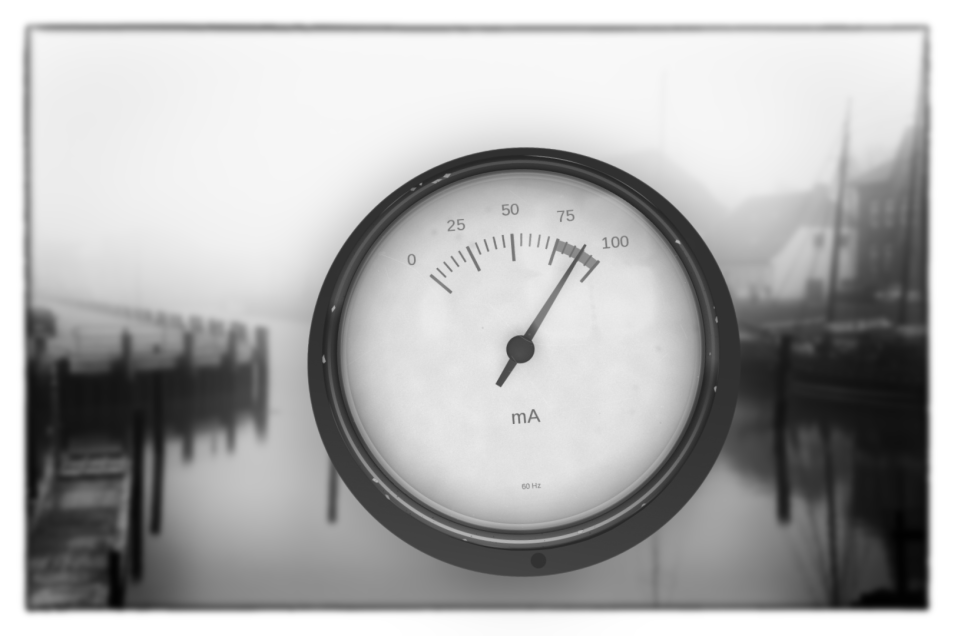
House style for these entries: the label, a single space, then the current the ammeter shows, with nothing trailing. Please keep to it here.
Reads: 90 mA
